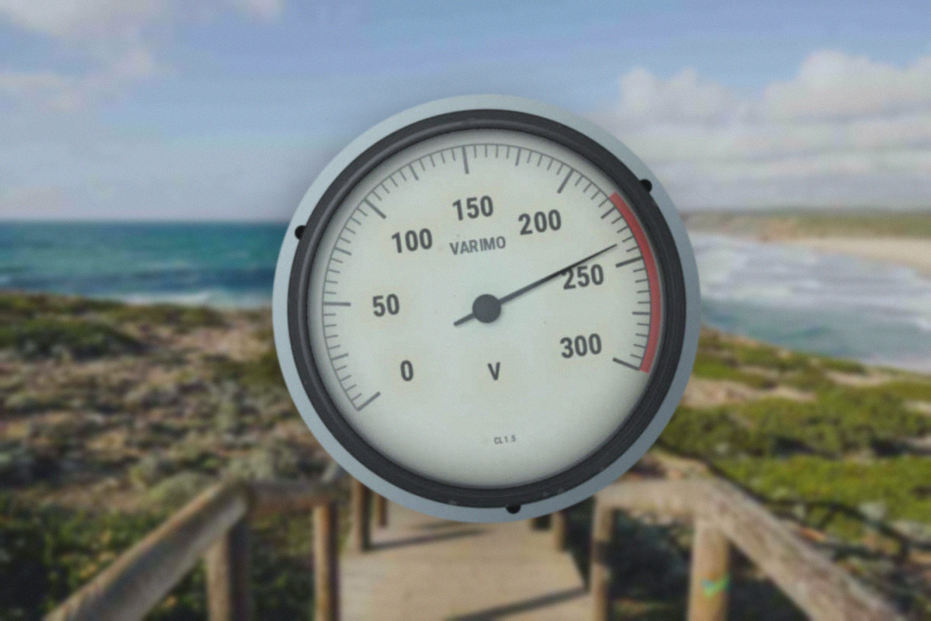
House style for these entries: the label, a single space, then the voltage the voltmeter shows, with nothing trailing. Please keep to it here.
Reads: 240 V
